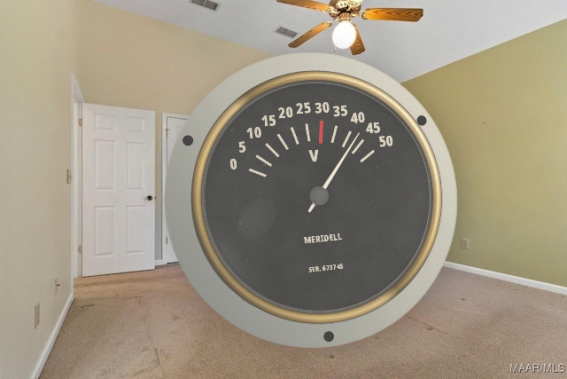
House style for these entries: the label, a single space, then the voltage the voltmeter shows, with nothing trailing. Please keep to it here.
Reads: 42.5 V
